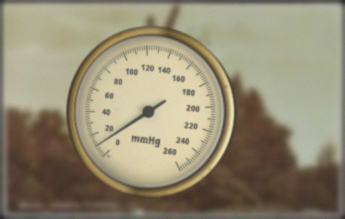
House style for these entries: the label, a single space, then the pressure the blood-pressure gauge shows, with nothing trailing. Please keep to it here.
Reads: 10 mmHg
